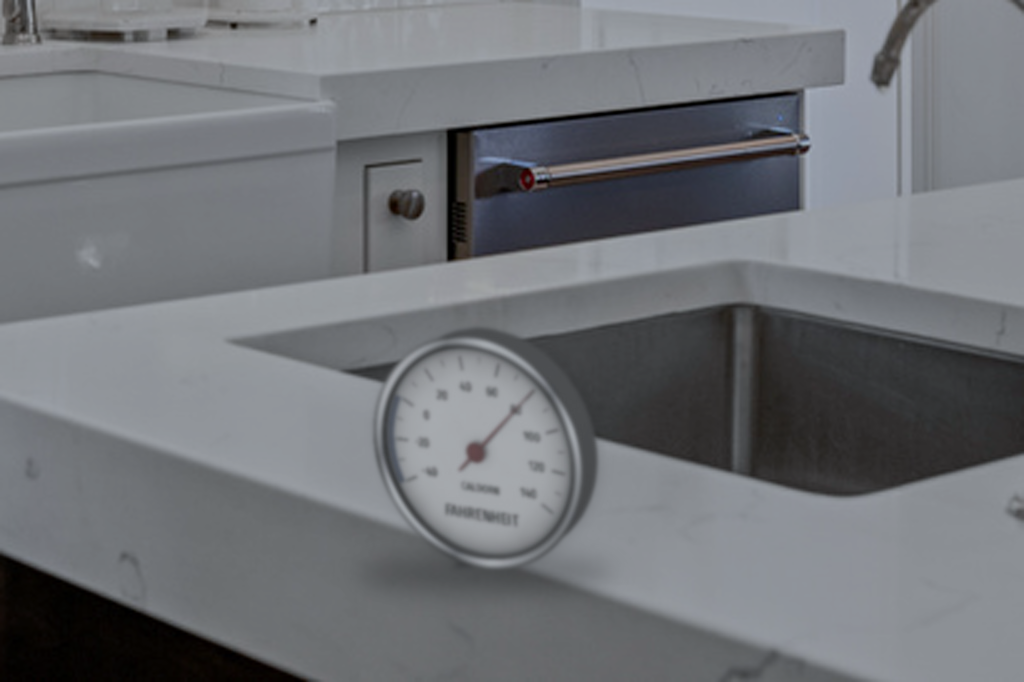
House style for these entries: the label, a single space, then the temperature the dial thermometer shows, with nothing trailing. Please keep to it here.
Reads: 80 °F
